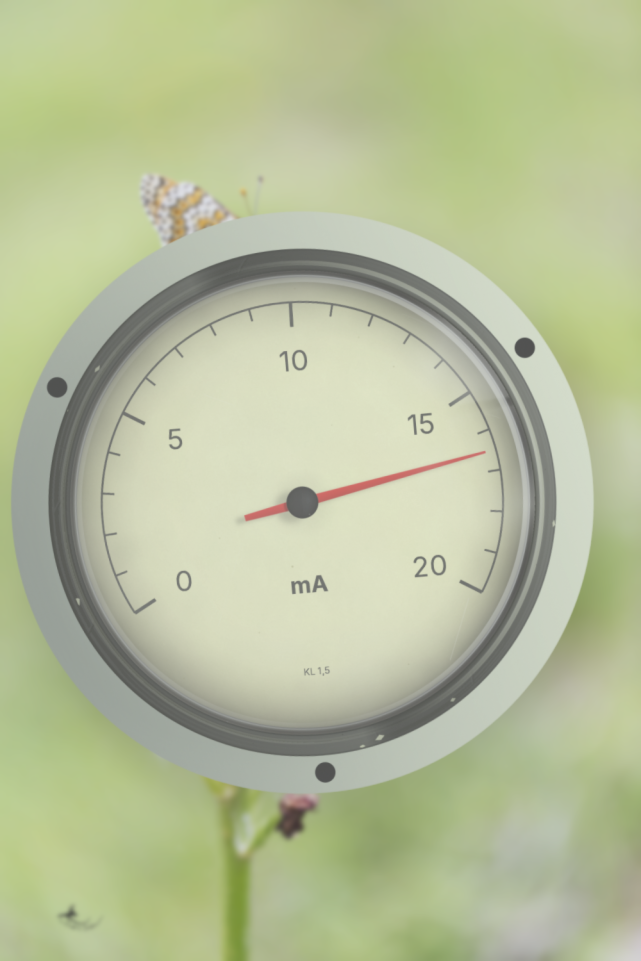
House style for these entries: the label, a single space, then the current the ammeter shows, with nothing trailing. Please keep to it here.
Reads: 16.5 mA
